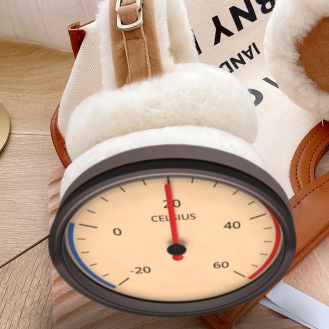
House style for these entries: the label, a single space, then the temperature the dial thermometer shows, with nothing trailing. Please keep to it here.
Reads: 20 °C
